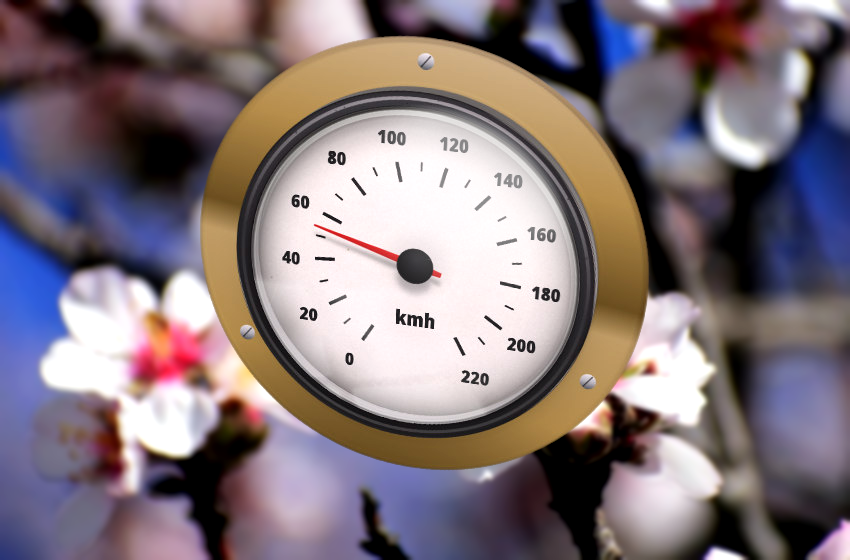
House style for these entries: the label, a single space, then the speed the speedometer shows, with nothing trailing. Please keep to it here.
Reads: 55 km/h
